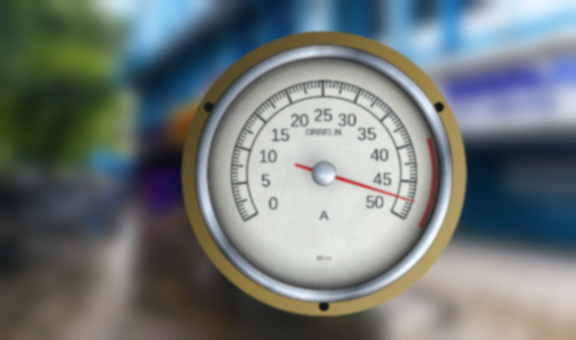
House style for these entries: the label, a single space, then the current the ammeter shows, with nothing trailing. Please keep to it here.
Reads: 47.5 A
